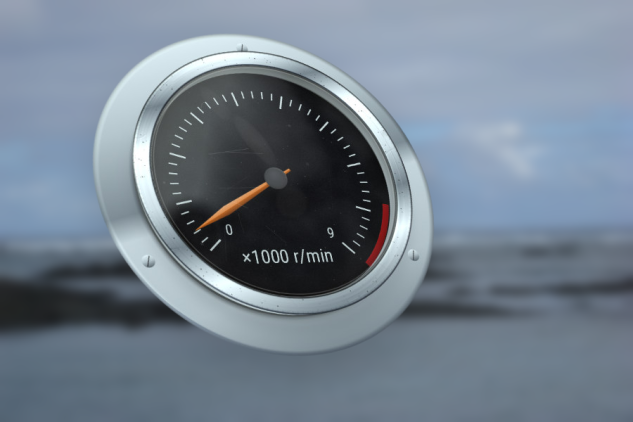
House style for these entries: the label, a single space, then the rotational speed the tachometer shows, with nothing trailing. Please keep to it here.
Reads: 400 rpm
